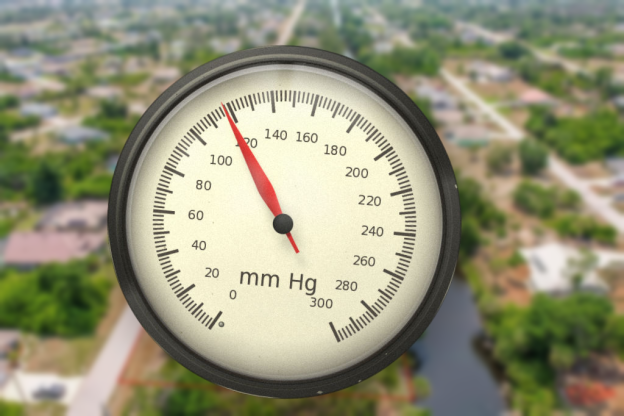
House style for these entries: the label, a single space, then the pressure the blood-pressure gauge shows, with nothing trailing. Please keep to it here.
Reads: 118 mmHg
